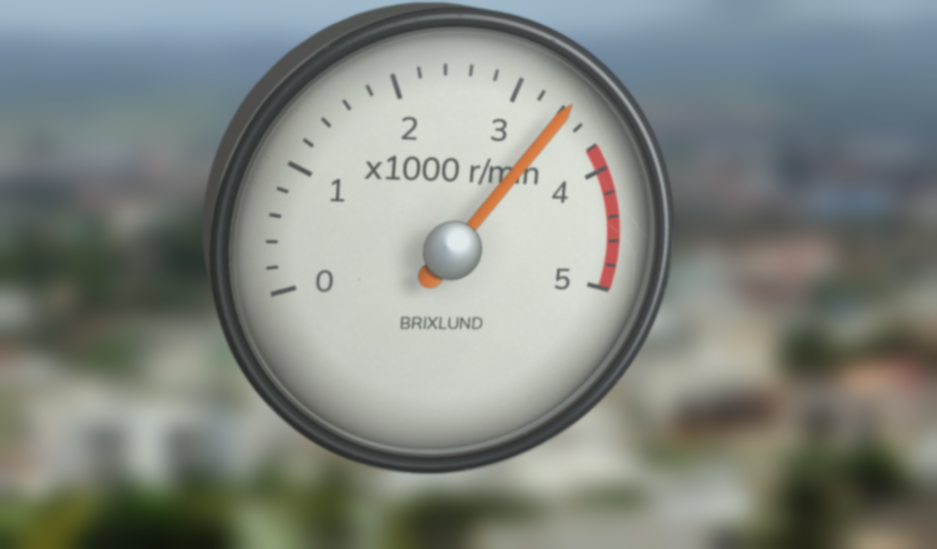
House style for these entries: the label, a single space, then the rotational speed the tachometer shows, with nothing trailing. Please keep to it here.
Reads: 3400 rpm
